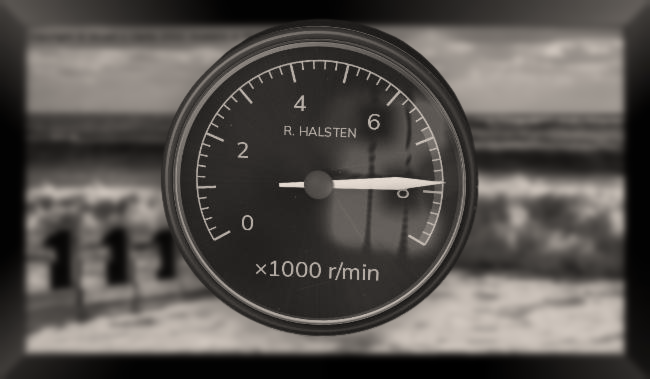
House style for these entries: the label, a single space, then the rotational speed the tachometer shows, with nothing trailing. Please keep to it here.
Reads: 7800 rpm
